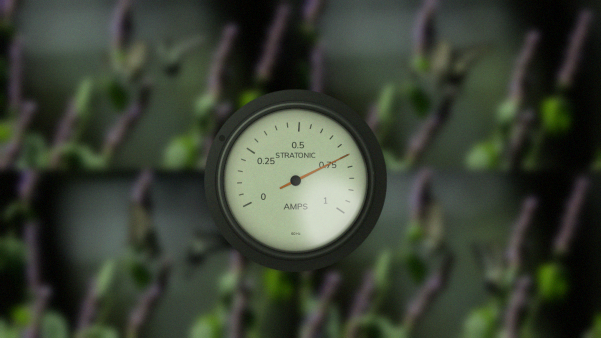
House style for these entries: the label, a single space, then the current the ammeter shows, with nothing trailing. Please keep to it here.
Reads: 0.75 A
